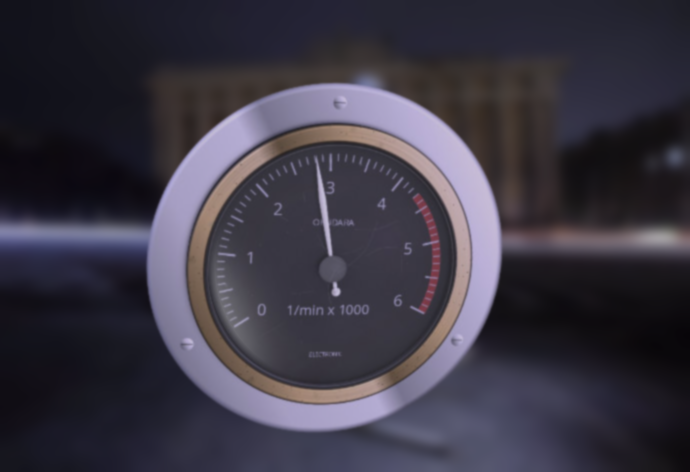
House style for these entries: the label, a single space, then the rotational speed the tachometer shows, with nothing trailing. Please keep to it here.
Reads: 2800 rpm
